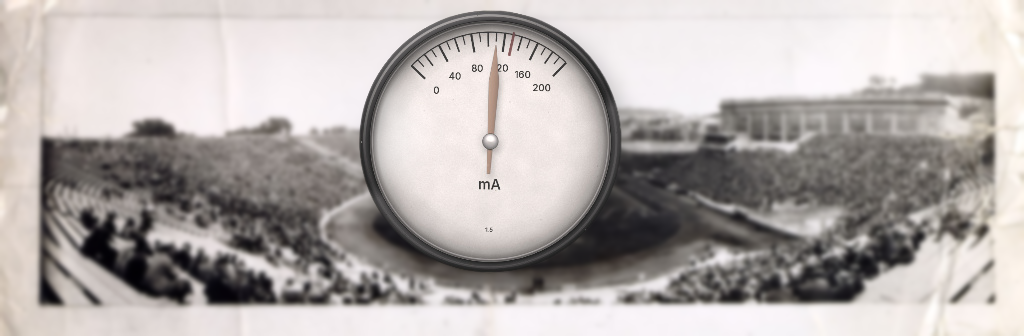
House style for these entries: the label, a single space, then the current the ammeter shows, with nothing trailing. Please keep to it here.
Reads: 110 mA
